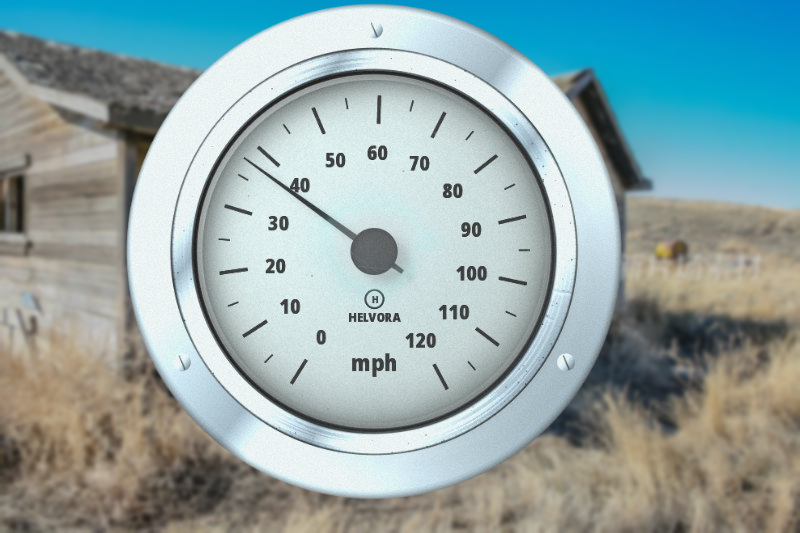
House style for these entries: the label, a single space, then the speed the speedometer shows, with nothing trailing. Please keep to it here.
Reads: 37.5 mph
